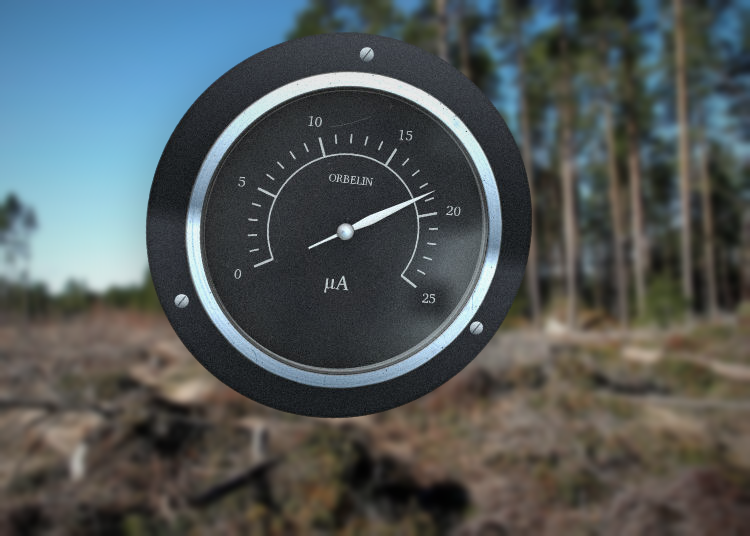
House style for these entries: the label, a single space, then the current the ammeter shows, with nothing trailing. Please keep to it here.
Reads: 18.5 µA
